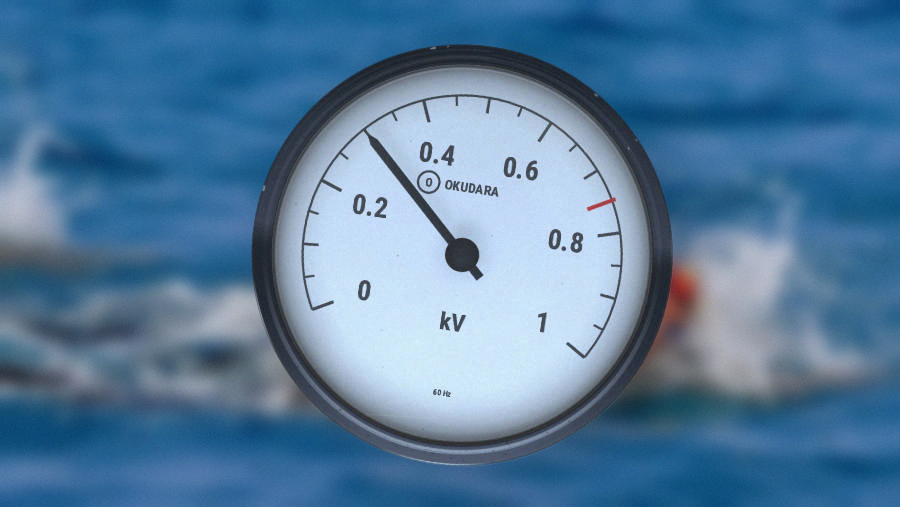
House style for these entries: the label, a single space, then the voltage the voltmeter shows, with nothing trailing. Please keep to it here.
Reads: 0.3 kV
